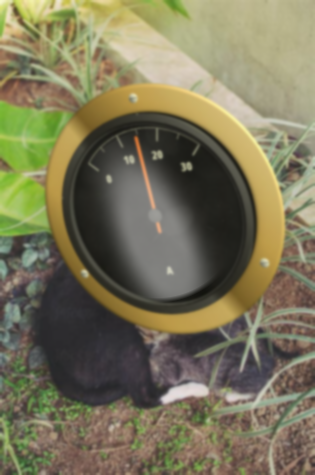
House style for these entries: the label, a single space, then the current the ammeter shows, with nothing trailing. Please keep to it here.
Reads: 15 A
